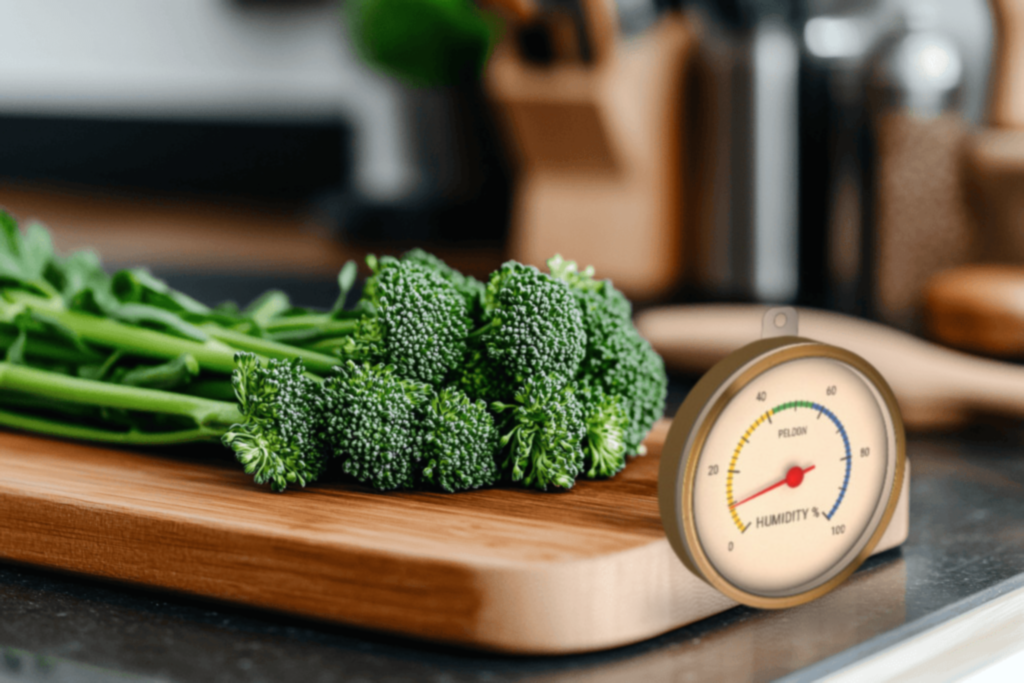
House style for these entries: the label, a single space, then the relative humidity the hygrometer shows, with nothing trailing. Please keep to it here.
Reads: 10 %
